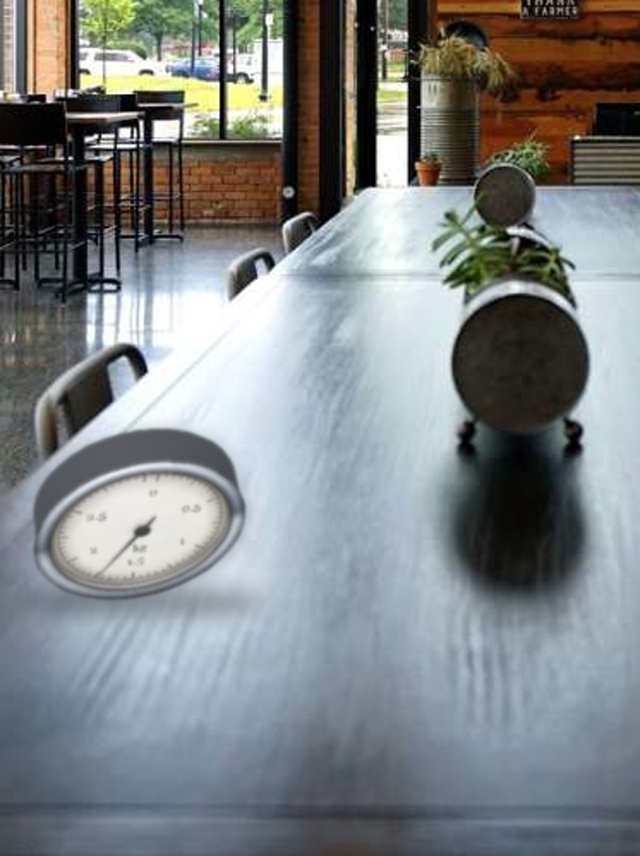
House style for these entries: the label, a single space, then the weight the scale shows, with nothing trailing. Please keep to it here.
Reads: 1.75 kg
